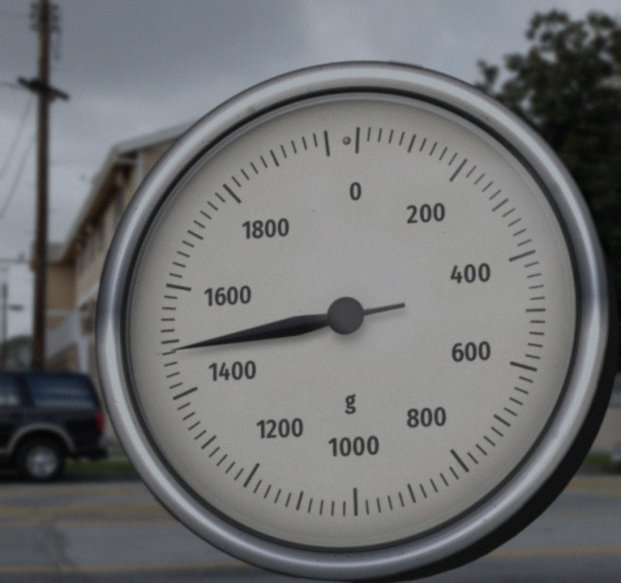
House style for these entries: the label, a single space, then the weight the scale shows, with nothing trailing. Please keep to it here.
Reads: 1480 g
